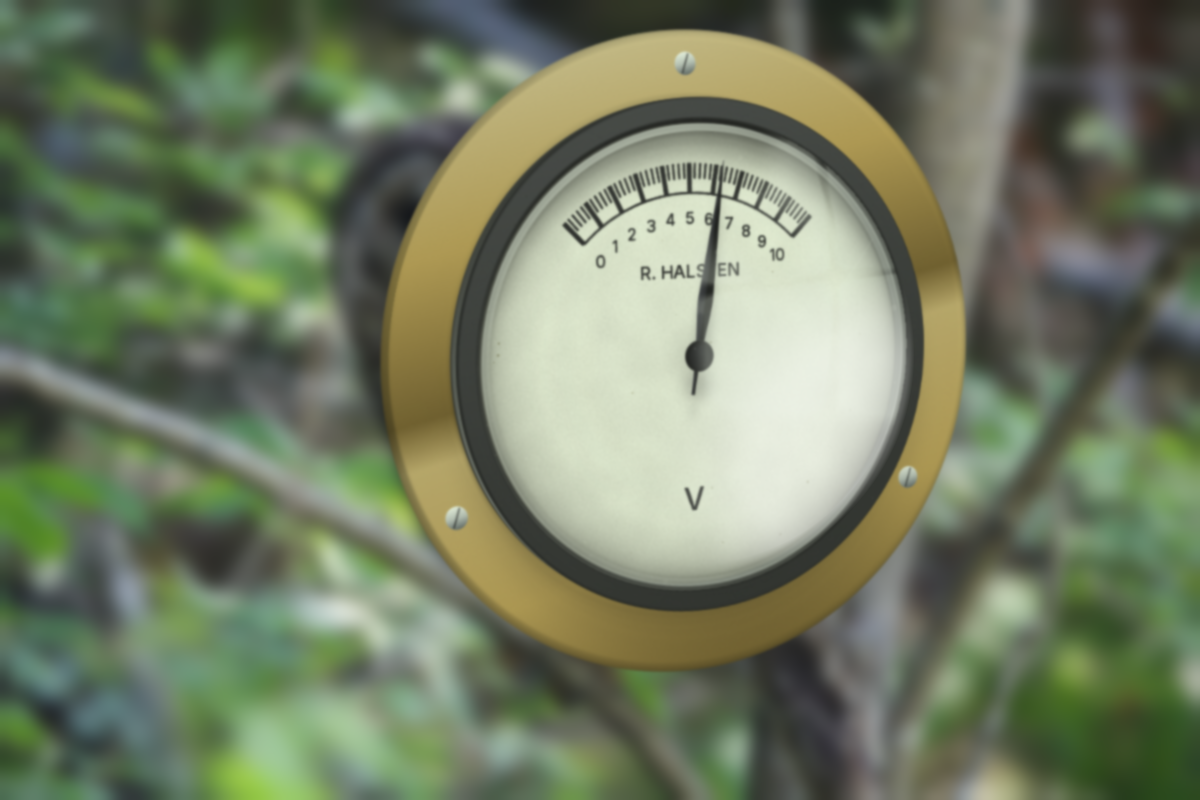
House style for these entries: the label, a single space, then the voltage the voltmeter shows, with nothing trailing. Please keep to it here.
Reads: 6 V
